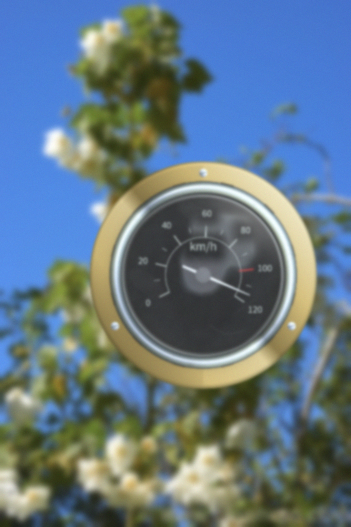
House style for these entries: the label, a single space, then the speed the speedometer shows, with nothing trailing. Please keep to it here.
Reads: 115 km/h
